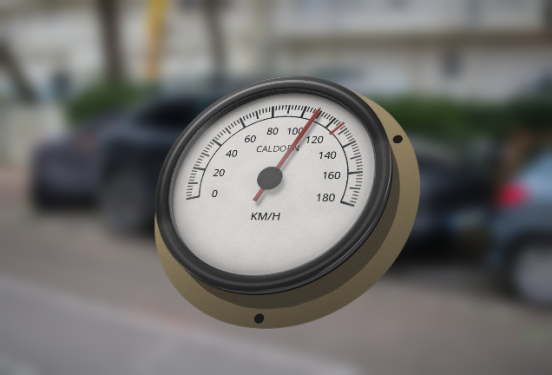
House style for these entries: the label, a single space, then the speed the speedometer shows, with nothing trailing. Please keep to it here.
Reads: 110 km/h
